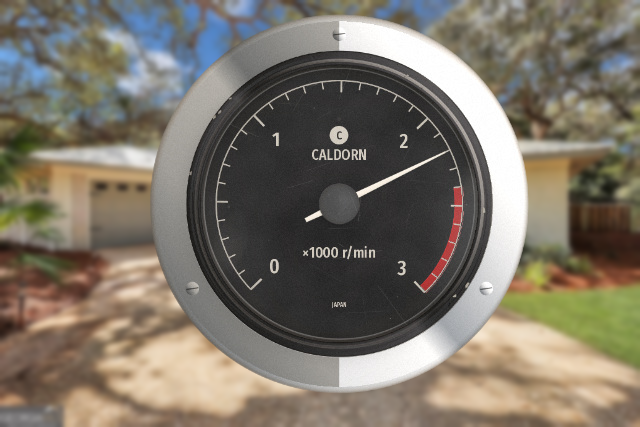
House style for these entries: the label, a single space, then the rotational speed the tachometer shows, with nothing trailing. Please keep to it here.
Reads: 2200 rpm
